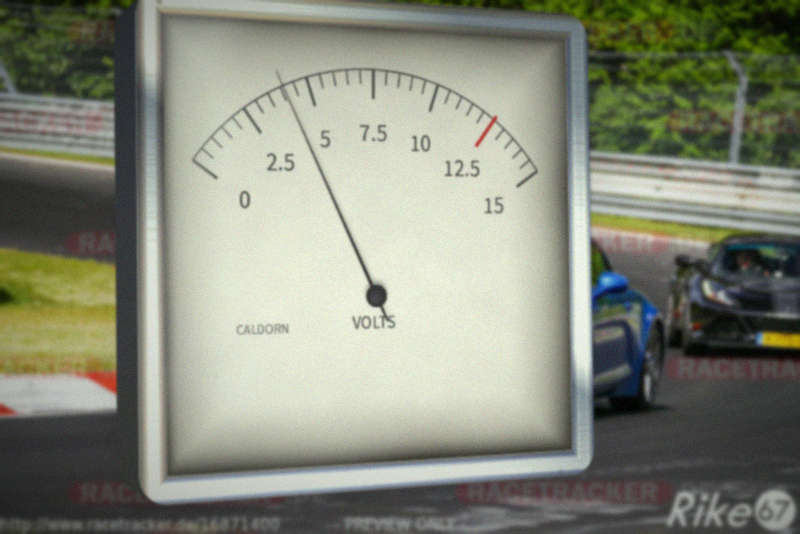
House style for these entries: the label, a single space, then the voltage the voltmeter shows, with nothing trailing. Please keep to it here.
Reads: 4 V
